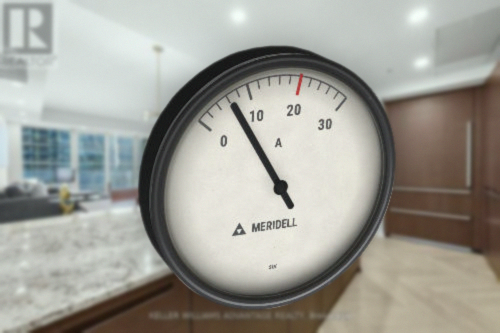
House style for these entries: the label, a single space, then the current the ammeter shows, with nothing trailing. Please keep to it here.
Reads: 6 A
